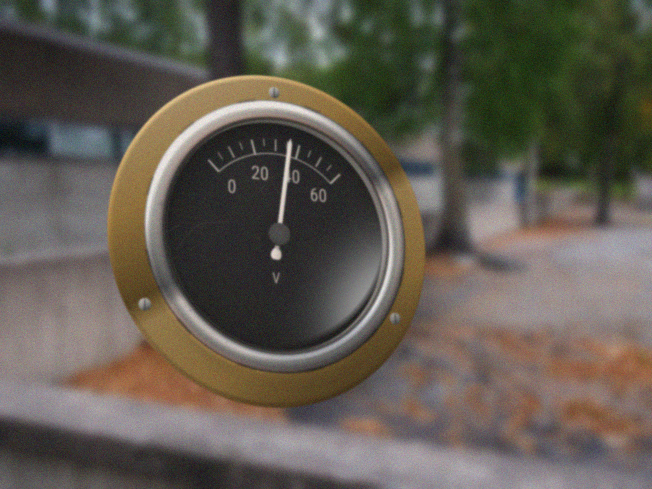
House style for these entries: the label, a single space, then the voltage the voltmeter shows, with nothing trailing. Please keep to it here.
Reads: 35 V
